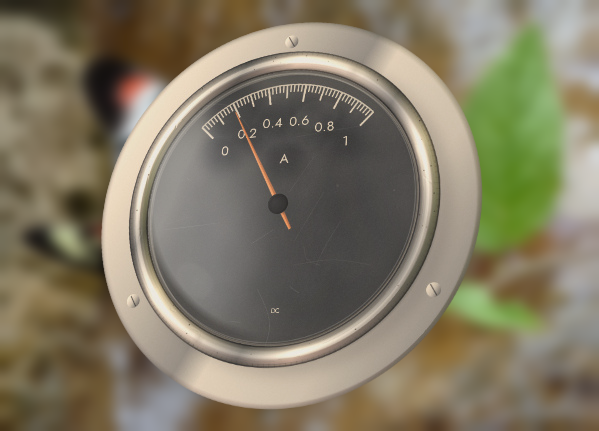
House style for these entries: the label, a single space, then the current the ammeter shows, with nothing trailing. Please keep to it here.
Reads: 0.2 A
